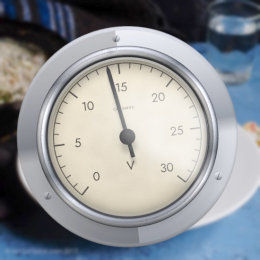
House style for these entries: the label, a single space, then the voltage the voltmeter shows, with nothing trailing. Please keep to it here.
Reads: 14 V
